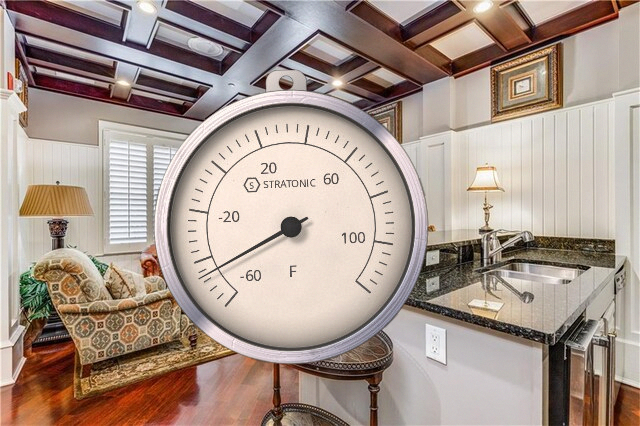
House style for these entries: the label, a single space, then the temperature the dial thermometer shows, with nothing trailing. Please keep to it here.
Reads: -46 °F
